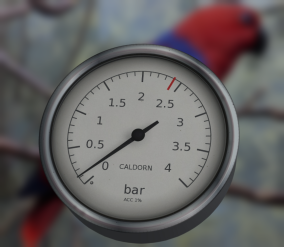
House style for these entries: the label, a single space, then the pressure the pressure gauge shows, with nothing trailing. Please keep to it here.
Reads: 0.1 bar
